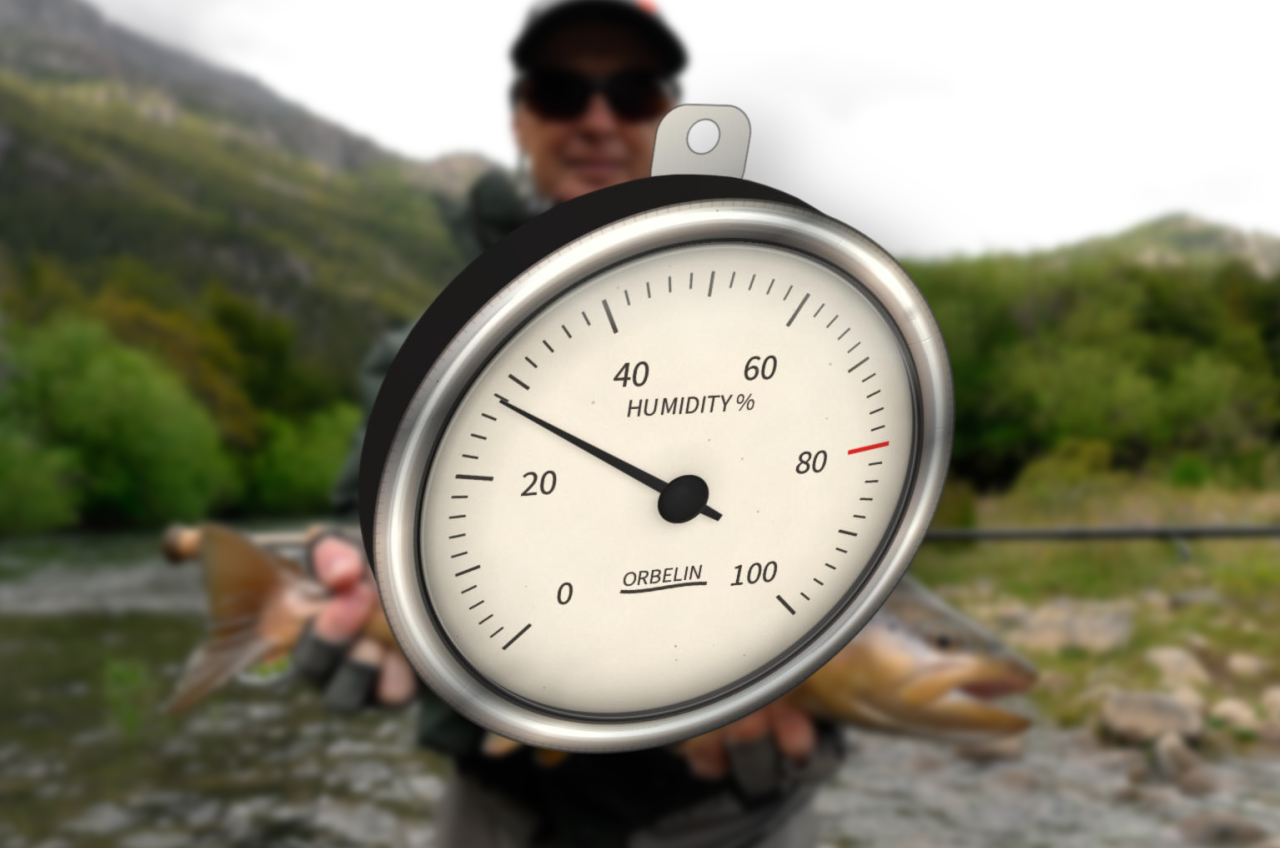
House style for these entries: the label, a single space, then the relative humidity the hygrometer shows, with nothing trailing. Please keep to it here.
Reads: 28 %
